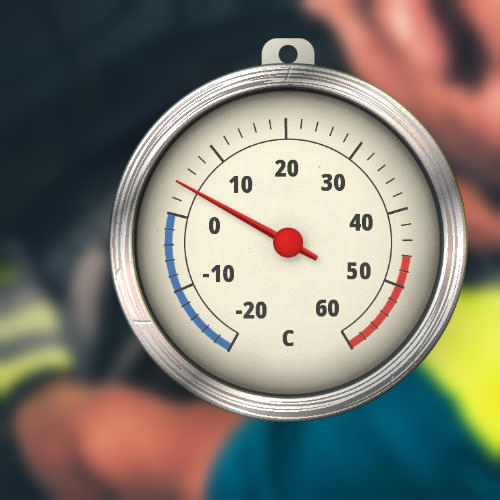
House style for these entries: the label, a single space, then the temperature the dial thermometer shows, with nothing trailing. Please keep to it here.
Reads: 4 °C
